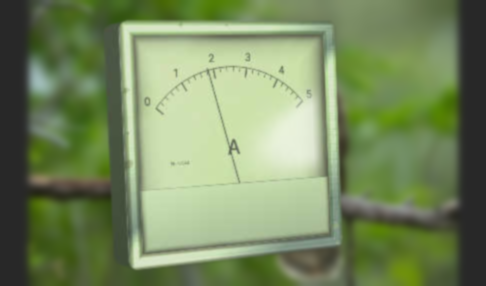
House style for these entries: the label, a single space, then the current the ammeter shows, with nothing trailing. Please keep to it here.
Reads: 1.8 A
